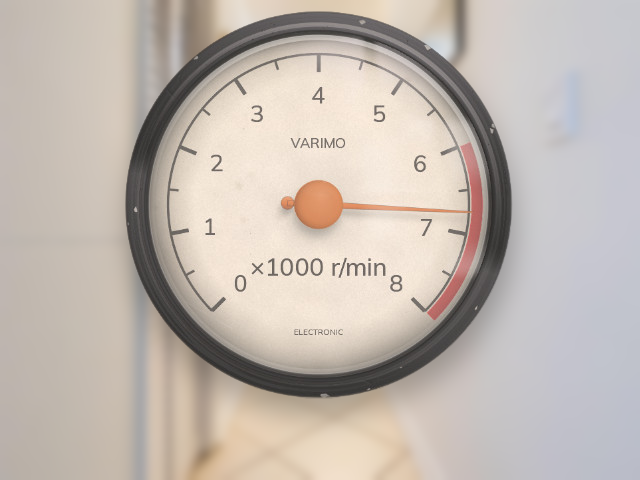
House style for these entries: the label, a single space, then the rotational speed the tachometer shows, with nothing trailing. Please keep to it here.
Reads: 6750 rpm
